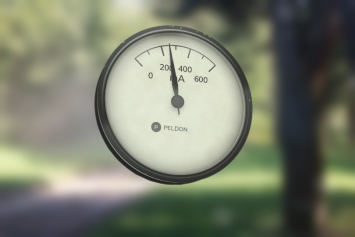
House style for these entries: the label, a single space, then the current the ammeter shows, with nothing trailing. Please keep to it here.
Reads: 250 mA
